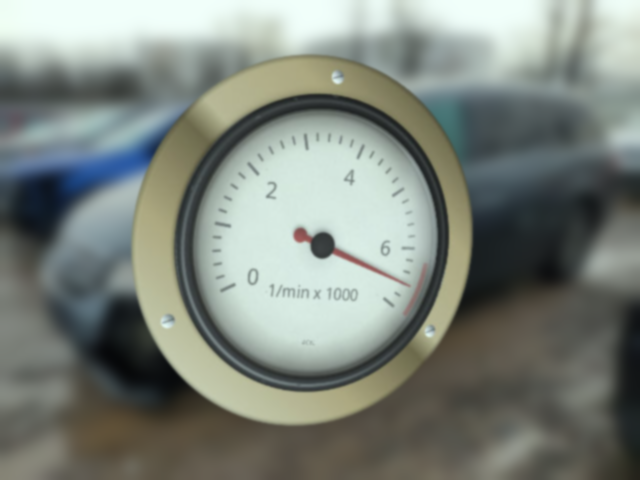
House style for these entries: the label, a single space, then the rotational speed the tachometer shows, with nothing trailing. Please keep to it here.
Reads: 6600 rpm
